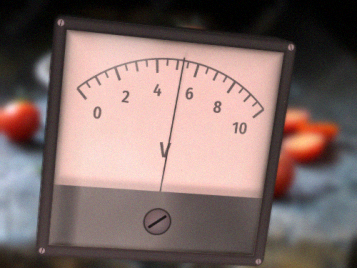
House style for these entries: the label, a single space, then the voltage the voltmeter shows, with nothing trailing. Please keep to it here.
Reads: 5.25 V
